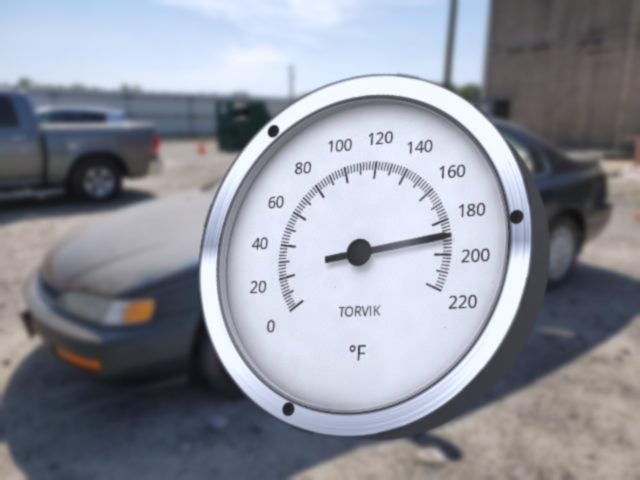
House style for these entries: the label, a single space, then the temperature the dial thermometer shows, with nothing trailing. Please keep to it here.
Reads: 190 °F
